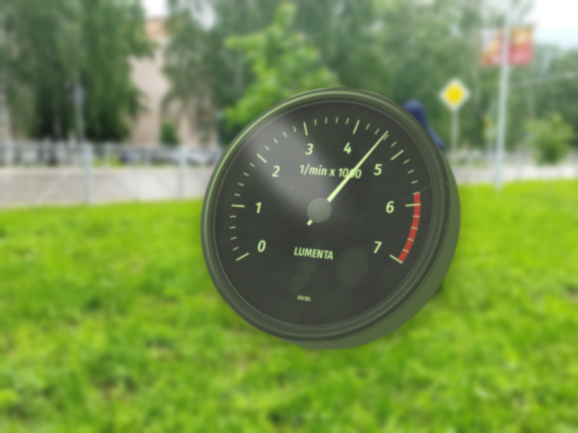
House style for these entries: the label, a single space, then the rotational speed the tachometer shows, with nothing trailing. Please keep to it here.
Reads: 4600 rpm
